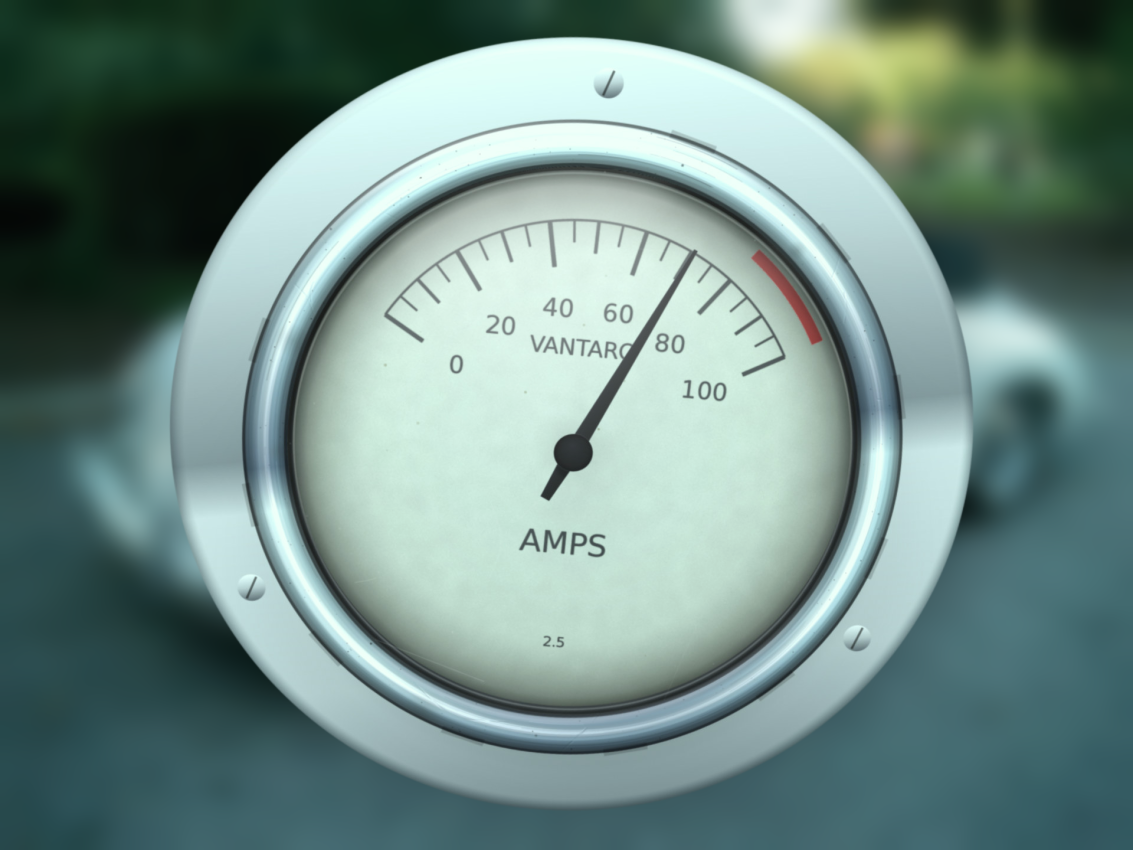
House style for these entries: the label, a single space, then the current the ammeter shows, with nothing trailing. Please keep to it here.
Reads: 70 A
